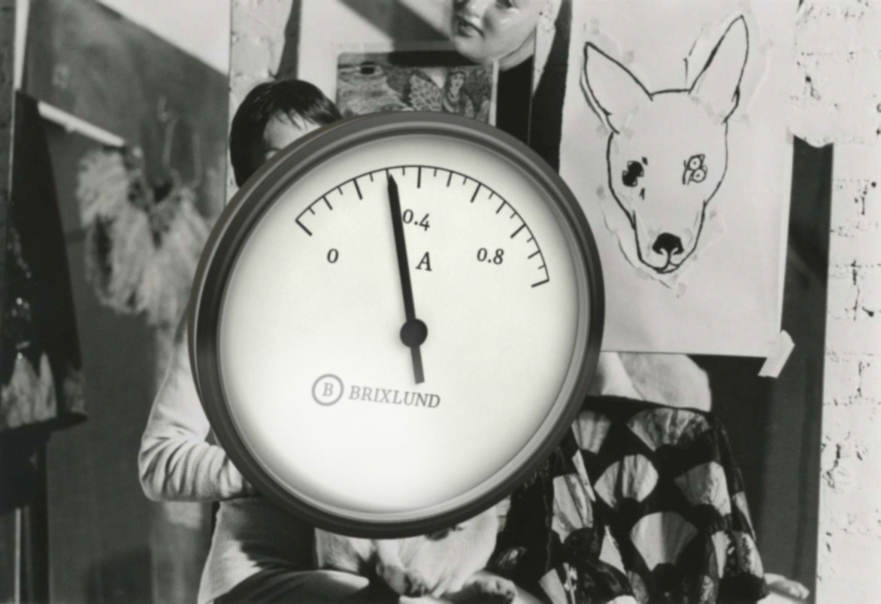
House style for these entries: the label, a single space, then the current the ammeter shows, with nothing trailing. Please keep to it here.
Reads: 0.3 A
